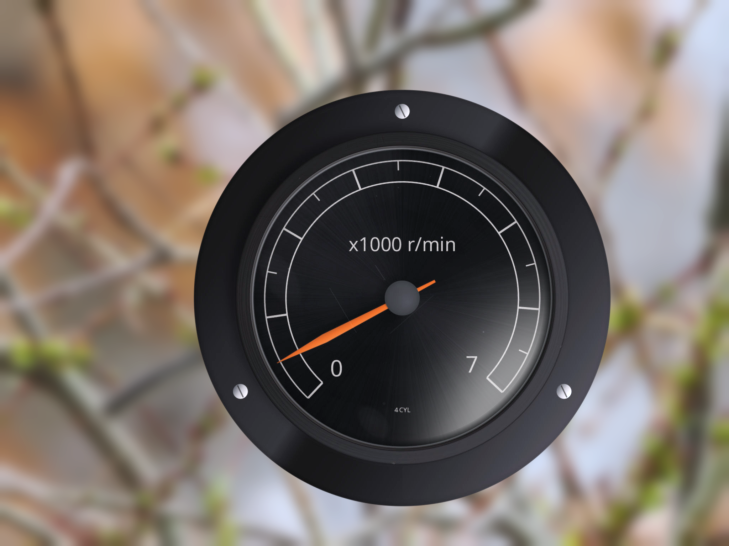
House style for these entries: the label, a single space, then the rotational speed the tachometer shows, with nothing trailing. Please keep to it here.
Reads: 500 rpm
